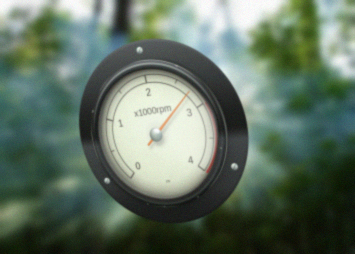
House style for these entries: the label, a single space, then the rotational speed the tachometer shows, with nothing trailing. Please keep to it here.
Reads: 2750 rpm
